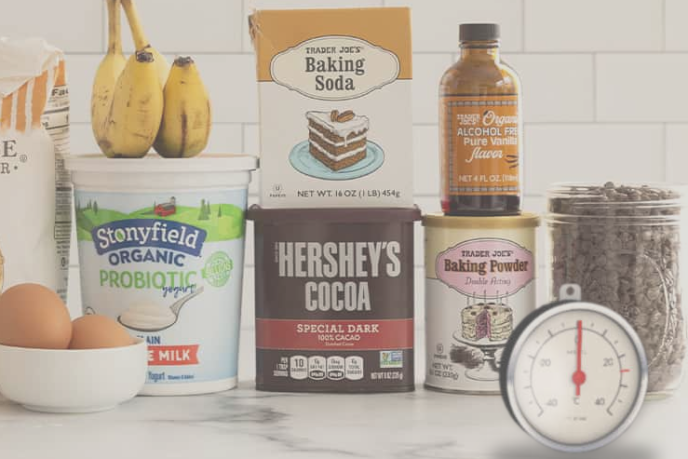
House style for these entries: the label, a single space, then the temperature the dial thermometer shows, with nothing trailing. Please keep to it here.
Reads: 0 °C
